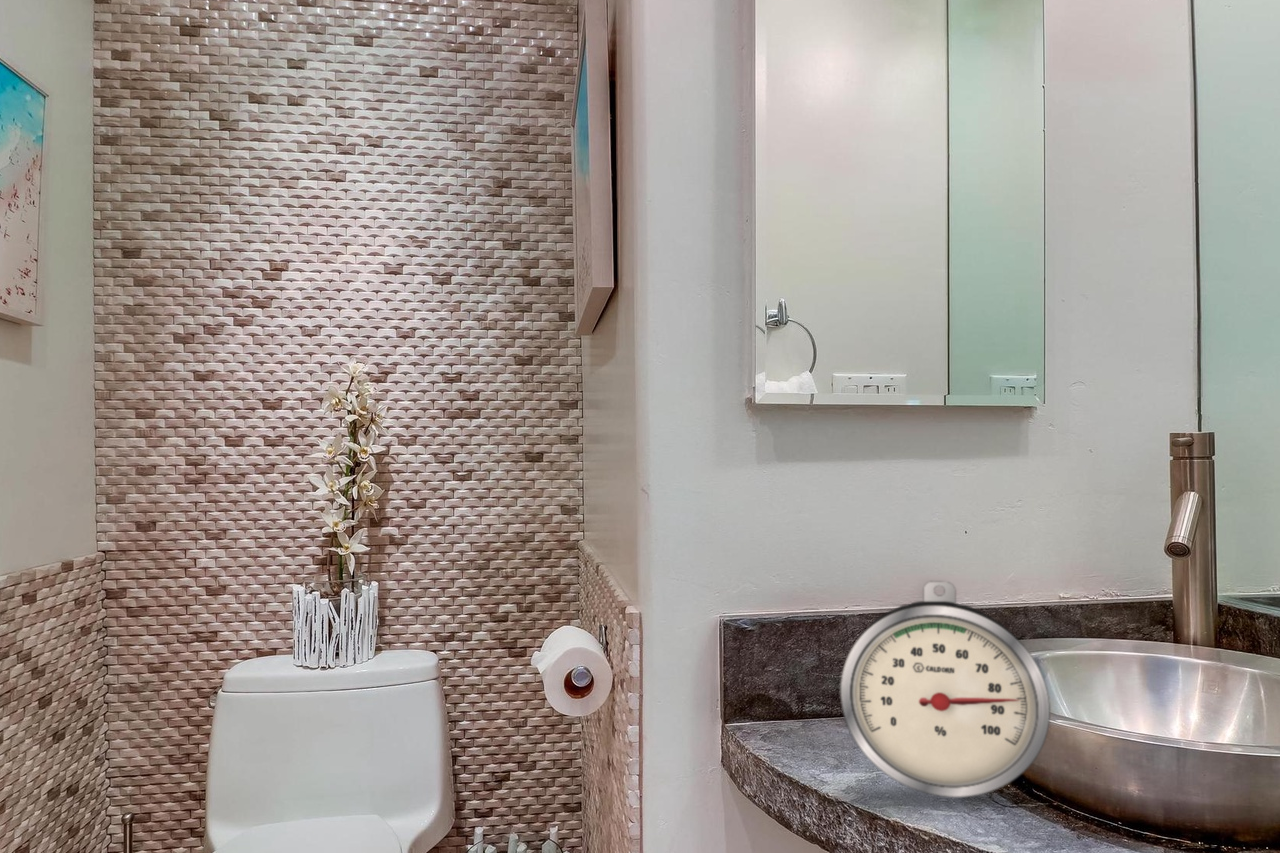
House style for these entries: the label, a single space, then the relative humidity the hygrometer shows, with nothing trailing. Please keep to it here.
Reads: 85 %
